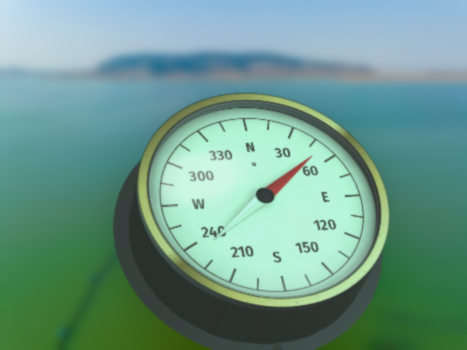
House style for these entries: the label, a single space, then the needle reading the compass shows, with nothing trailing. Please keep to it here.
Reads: 52.5 °
